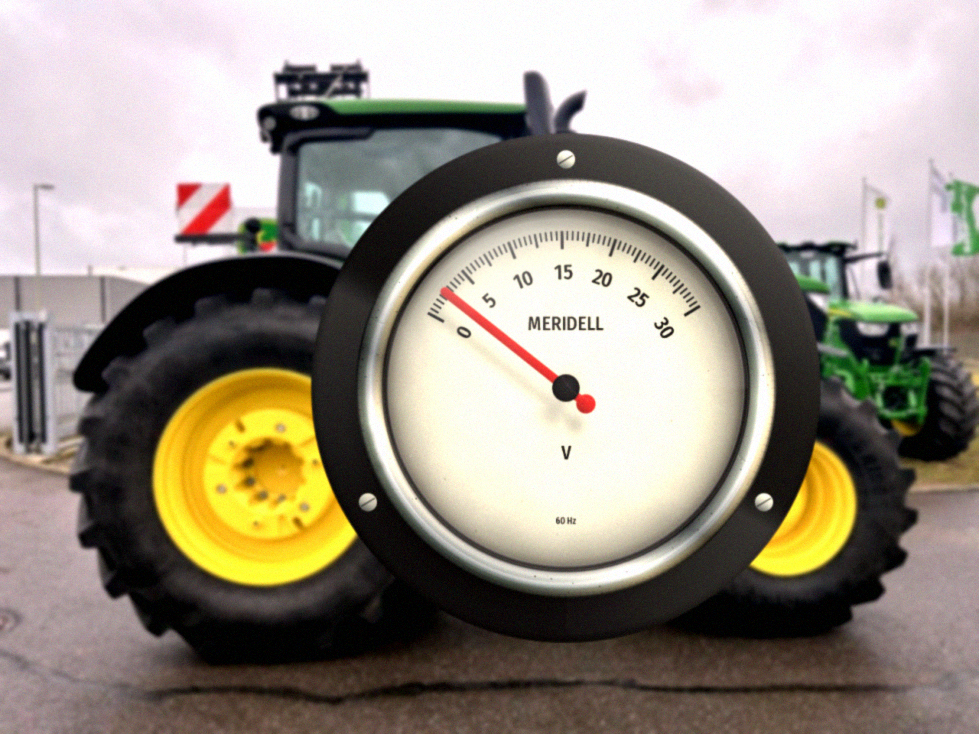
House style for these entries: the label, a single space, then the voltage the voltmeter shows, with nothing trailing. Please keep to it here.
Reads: 2.5 V
